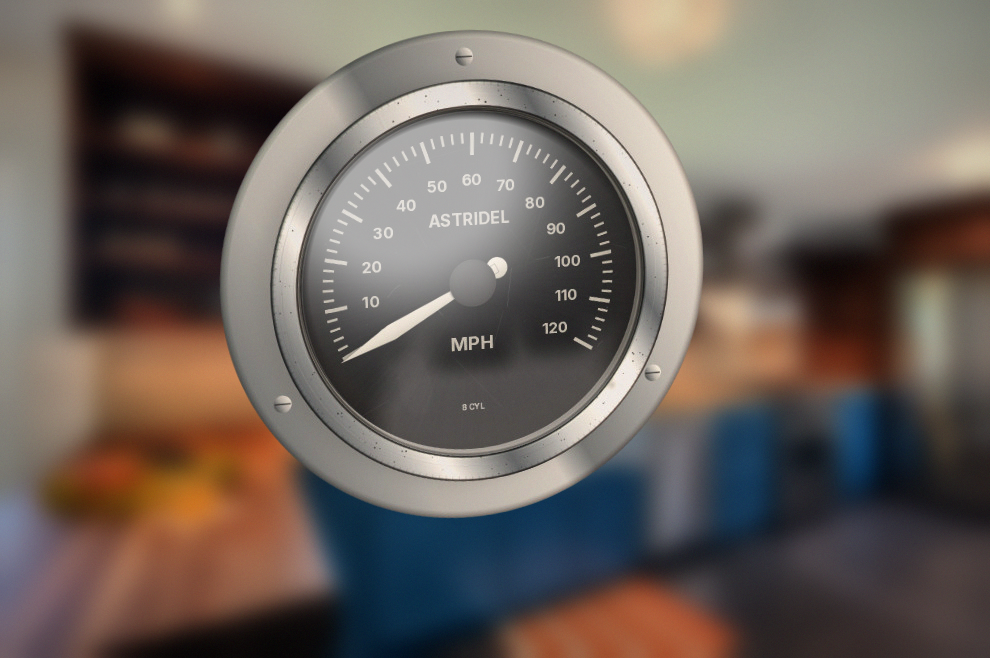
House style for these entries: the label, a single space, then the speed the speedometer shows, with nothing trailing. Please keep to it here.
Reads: 0 mph
